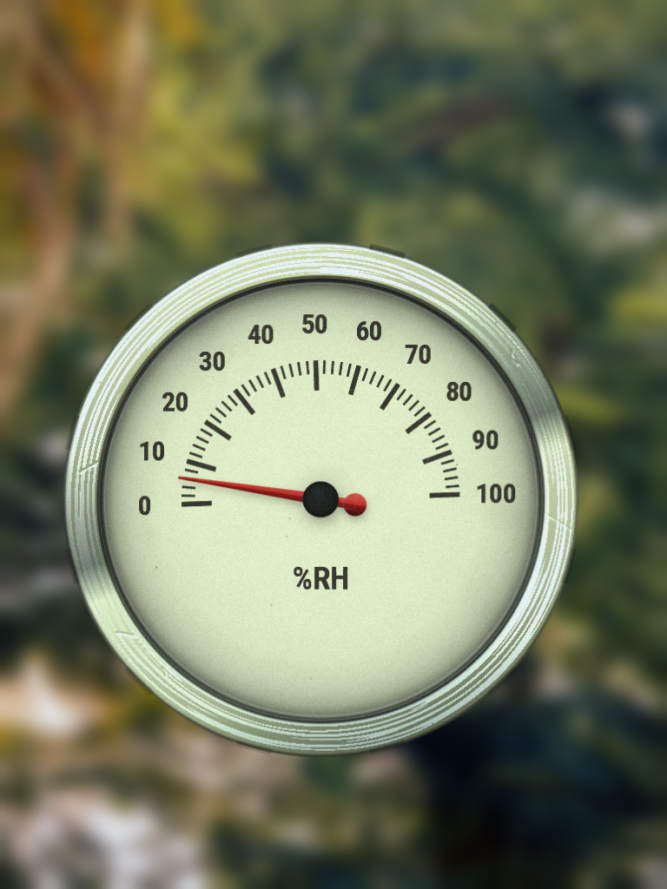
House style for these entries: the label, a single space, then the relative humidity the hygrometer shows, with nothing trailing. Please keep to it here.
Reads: 6 %
